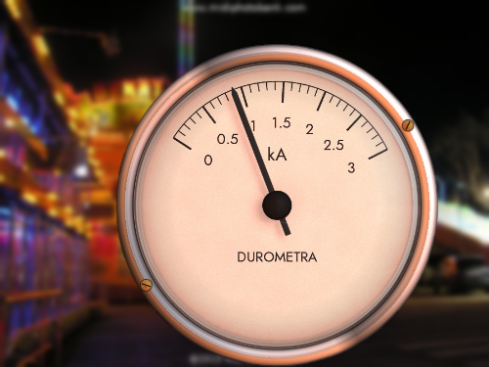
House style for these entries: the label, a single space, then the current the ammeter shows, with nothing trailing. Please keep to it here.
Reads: 0.9 kA
